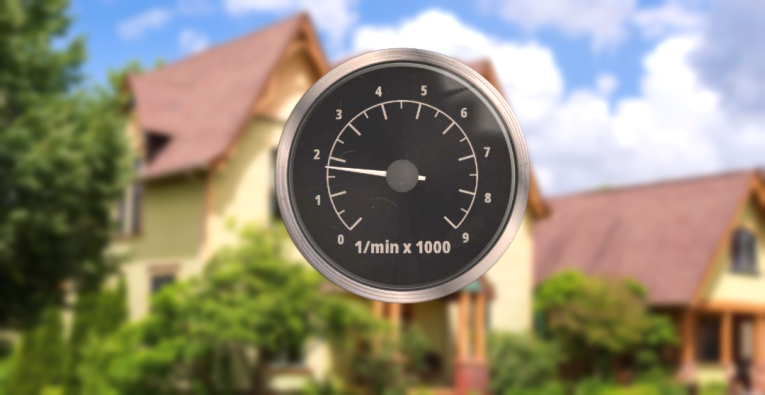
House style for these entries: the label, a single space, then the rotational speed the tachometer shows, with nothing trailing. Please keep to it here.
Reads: 1750 rpm
